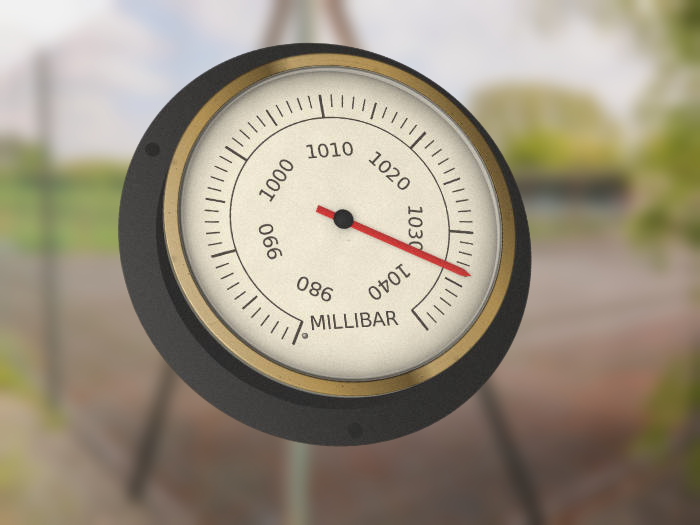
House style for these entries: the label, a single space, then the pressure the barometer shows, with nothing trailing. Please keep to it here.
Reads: 1034 mbar
